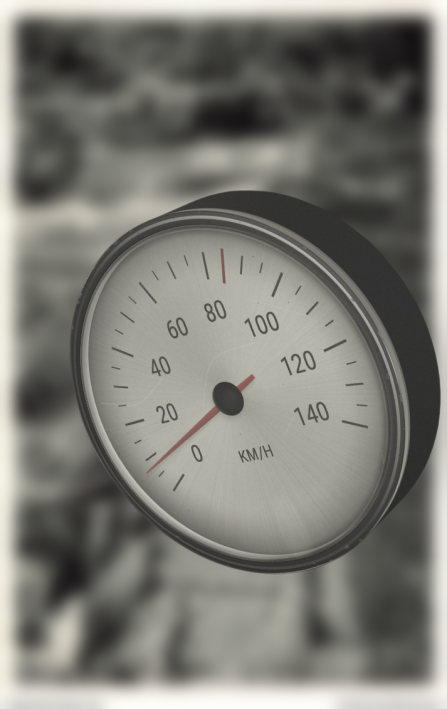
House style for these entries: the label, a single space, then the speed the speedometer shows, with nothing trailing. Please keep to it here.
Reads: 7.5 km/h
